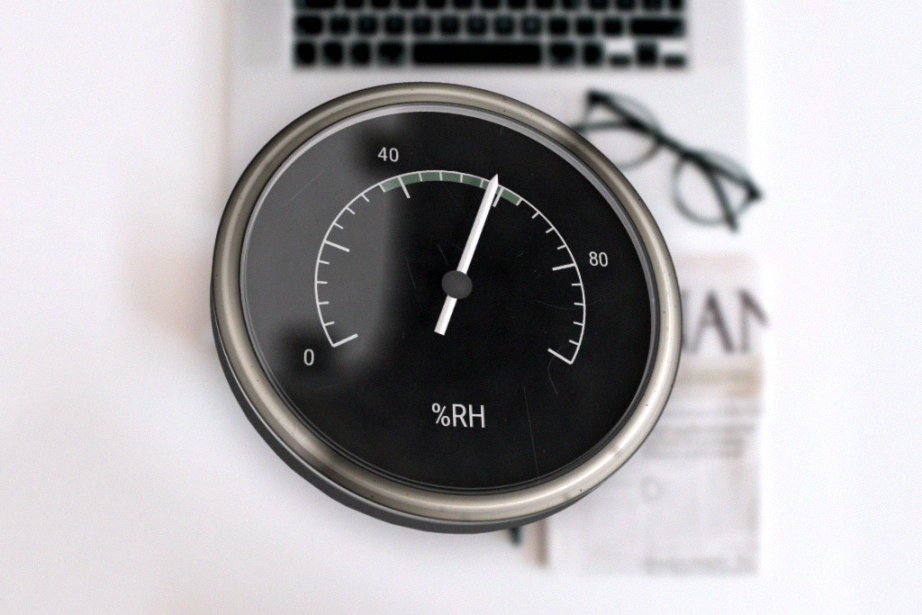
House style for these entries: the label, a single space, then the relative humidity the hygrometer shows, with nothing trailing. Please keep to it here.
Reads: 58 %
